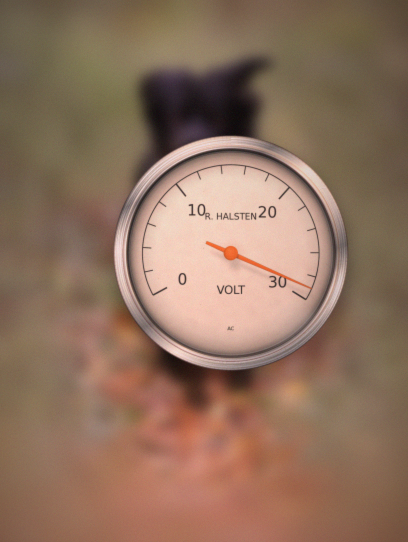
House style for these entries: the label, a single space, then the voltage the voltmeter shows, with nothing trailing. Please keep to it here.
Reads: 29 V
